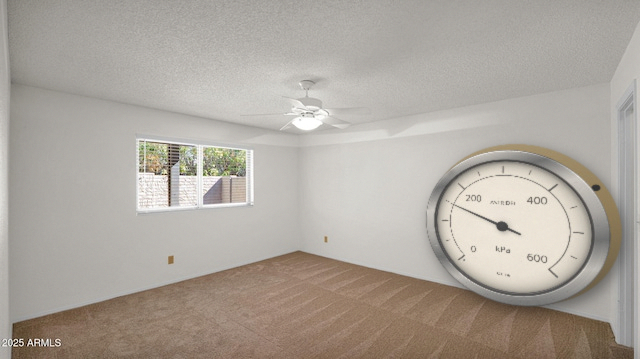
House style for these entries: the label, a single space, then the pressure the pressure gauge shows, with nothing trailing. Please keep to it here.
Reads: 150 kPa
